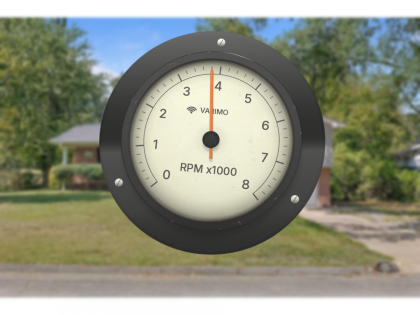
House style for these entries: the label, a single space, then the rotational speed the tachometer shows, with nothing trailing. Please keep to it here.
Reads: 3800 rpm
